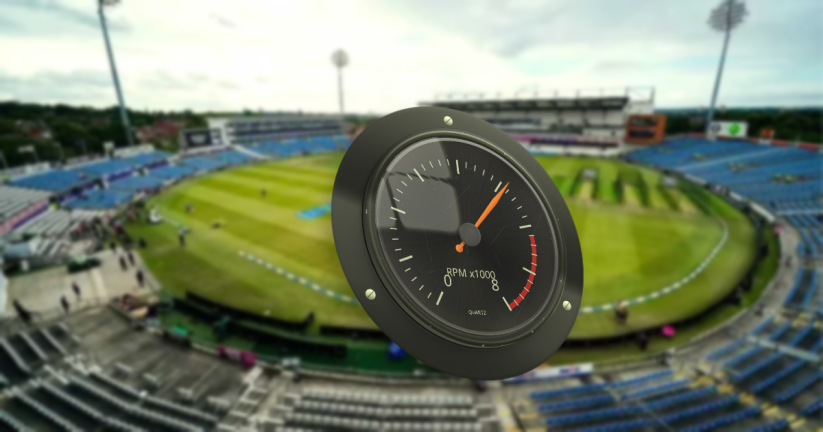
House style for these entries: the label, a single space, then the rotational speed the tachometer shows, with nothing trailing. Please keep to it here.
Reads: 5100 rpm
